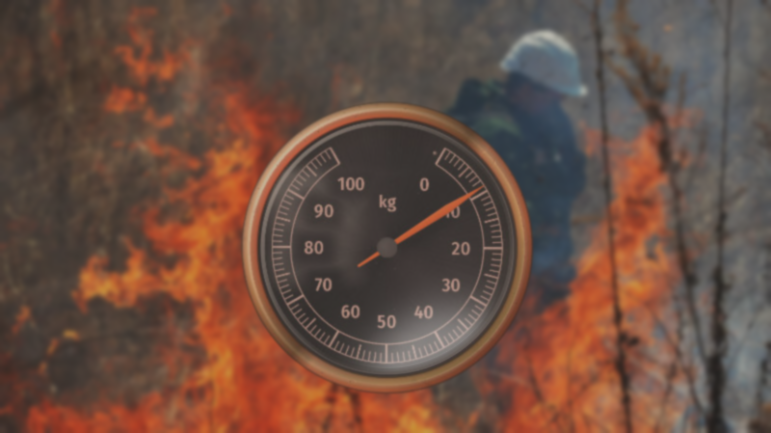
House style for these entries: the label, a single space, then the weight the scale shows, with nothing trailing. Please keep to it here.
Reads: 9 kg
